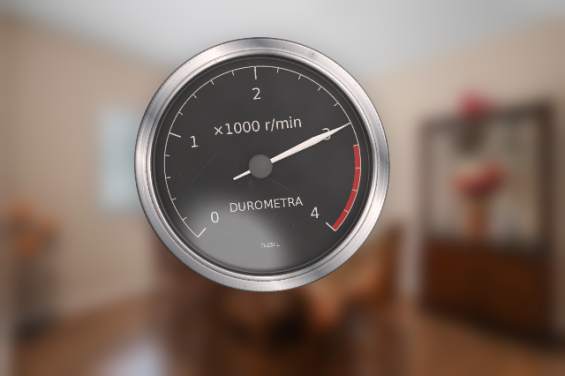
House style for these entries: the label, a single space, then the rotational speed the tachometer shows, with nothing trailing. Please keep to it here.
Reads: 3000 rpm
